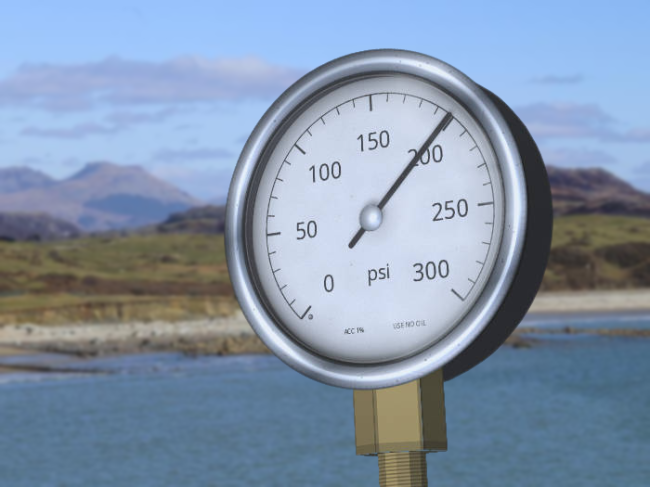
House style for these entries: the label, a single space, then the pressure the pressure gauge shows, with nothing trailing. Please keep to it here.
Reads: 200 psi
